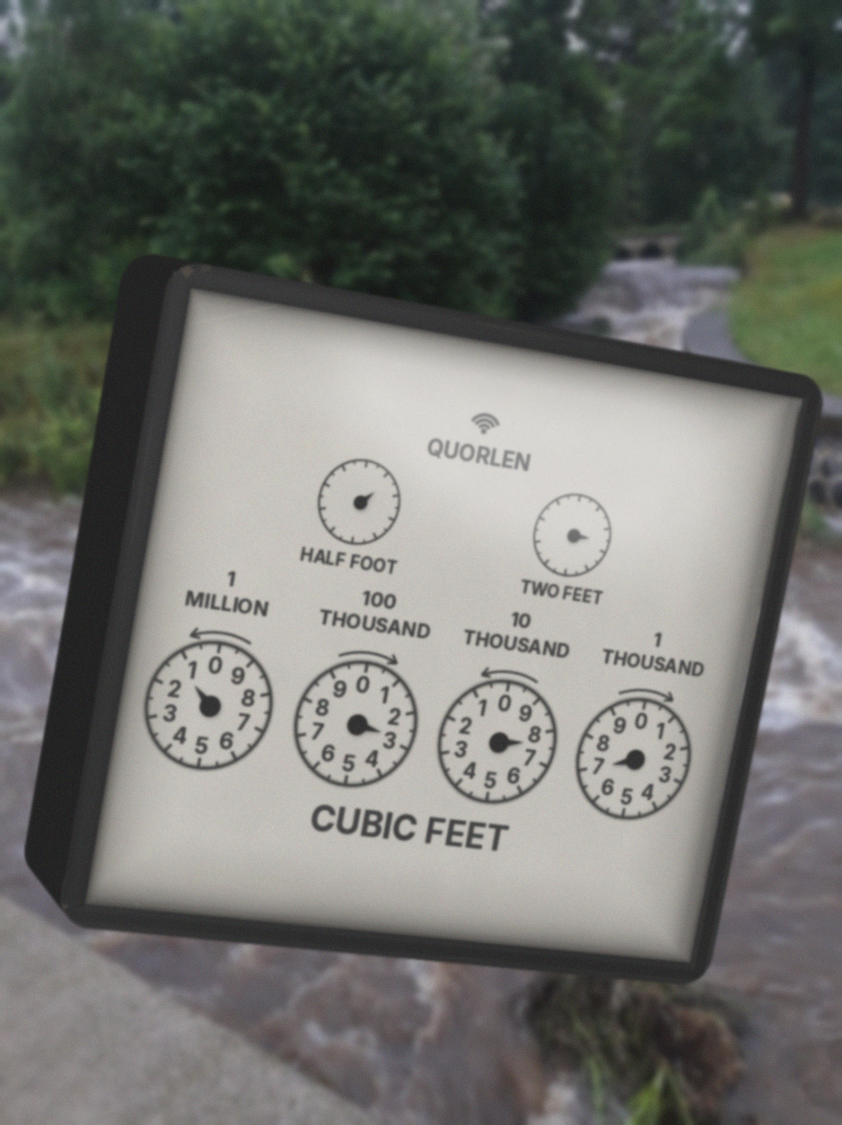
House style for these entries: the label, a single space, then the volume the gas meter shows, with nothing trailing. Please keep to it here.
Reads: 127700 ft³
